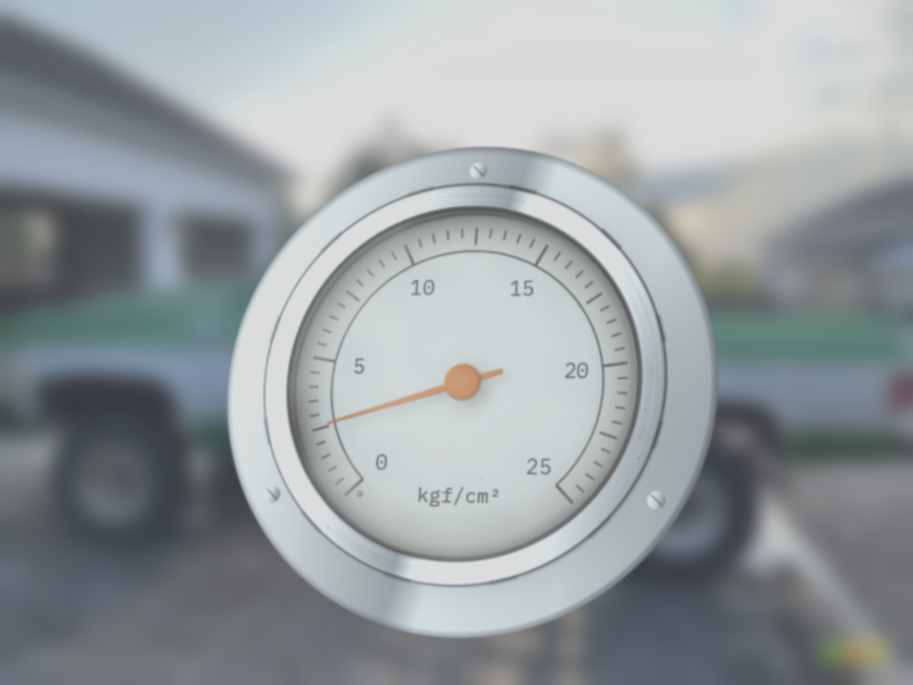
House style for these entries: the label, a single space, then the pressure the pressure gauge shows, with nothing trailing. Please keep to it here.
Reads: 2.5 kg/cm²
